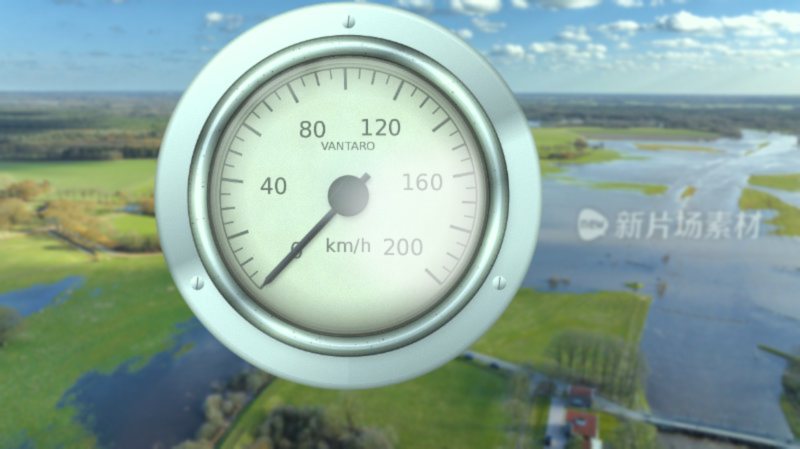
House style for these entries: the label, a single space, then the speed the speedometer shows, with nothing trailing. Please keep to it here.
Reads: 0 km/h
